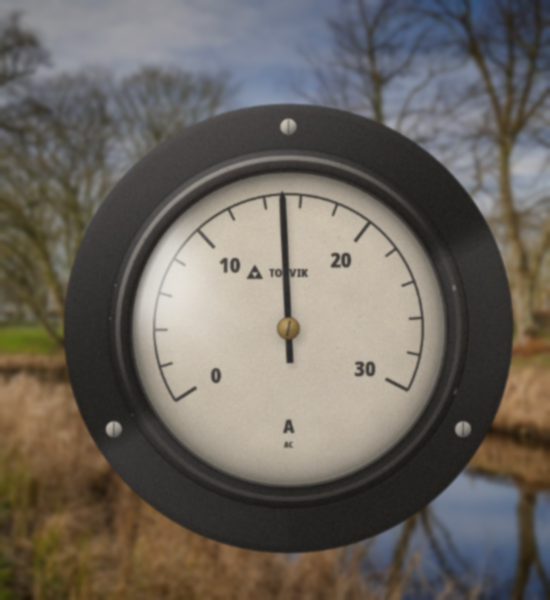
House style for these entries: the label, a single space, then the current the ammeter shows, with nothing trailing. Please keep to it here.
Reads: 15 A
